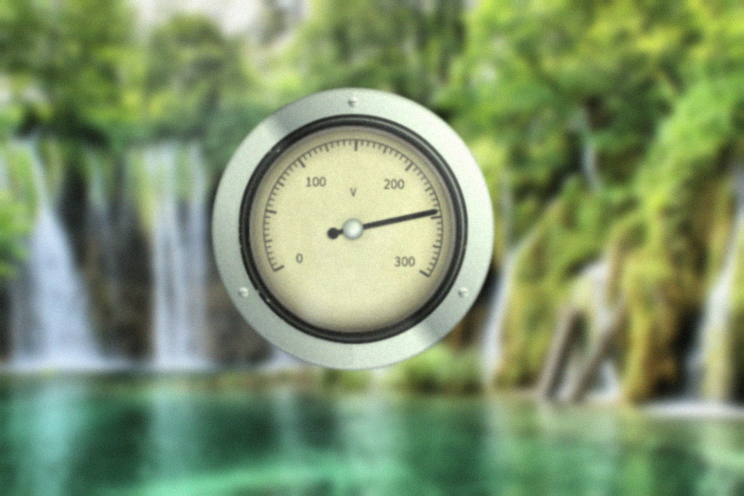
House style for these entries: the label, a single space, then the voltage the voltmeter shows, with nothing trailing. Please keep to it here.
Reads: 245 V
